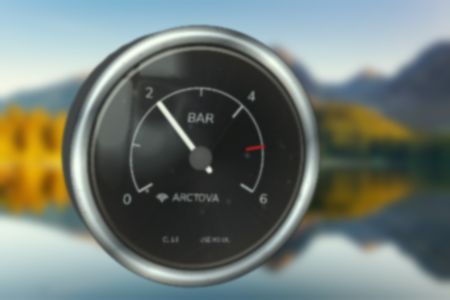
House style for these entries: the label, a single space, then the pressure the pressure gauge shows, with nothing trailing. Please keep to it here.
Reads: 2 bar
